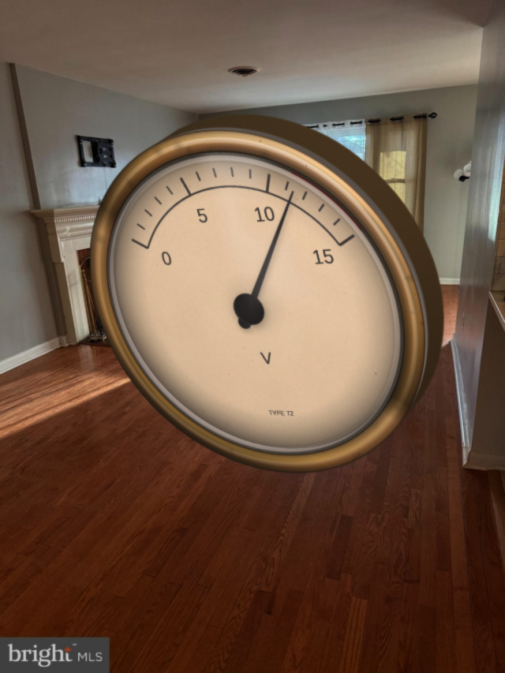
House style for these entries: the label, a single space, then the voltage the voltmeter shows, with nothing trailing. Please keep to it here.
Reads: 11.5 V
